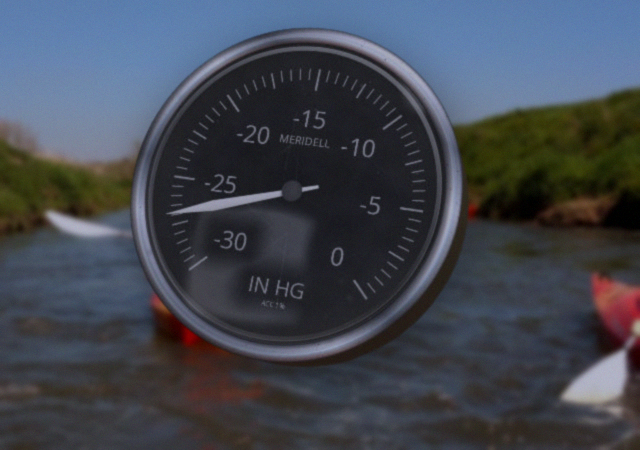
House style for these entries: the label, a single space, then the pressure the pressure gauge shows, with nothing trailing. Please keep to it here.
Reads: -27 inHg
